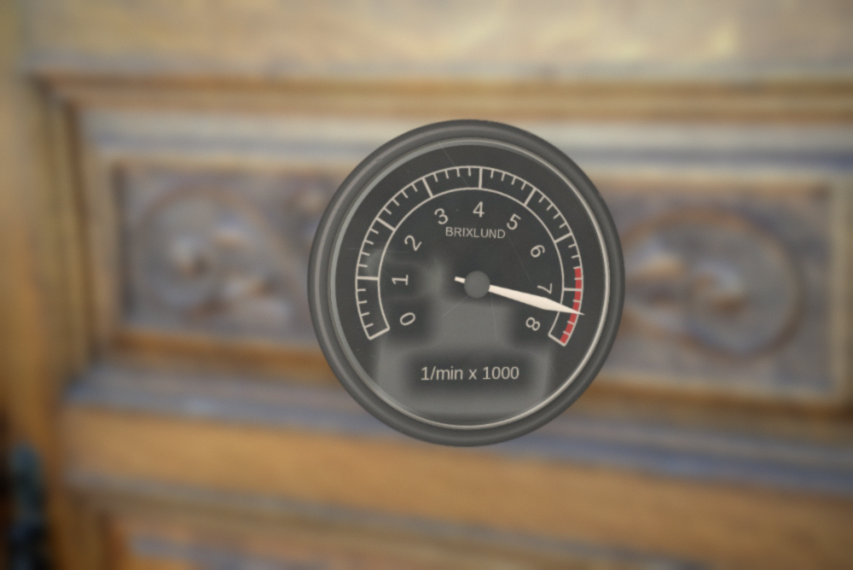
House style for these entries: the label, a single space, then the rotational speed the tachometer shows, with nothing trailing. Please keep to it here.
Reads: 7400 rpm
